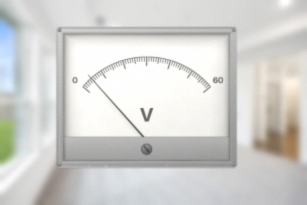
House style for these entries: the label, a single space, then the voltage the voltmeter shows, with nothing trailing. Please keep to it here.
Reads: 5 V
